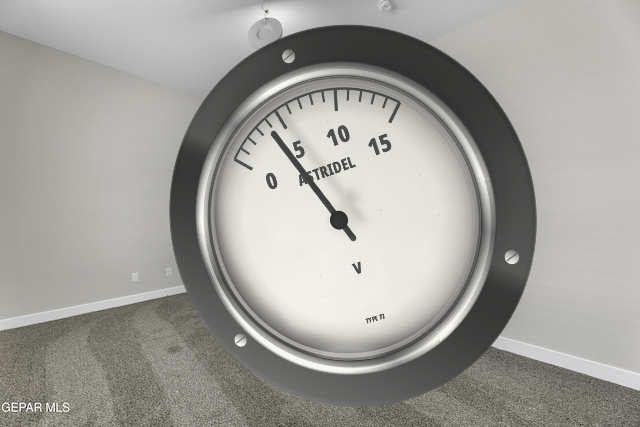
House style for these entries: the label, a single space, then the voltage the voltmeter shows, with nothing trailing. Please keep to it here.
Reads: 4 V
